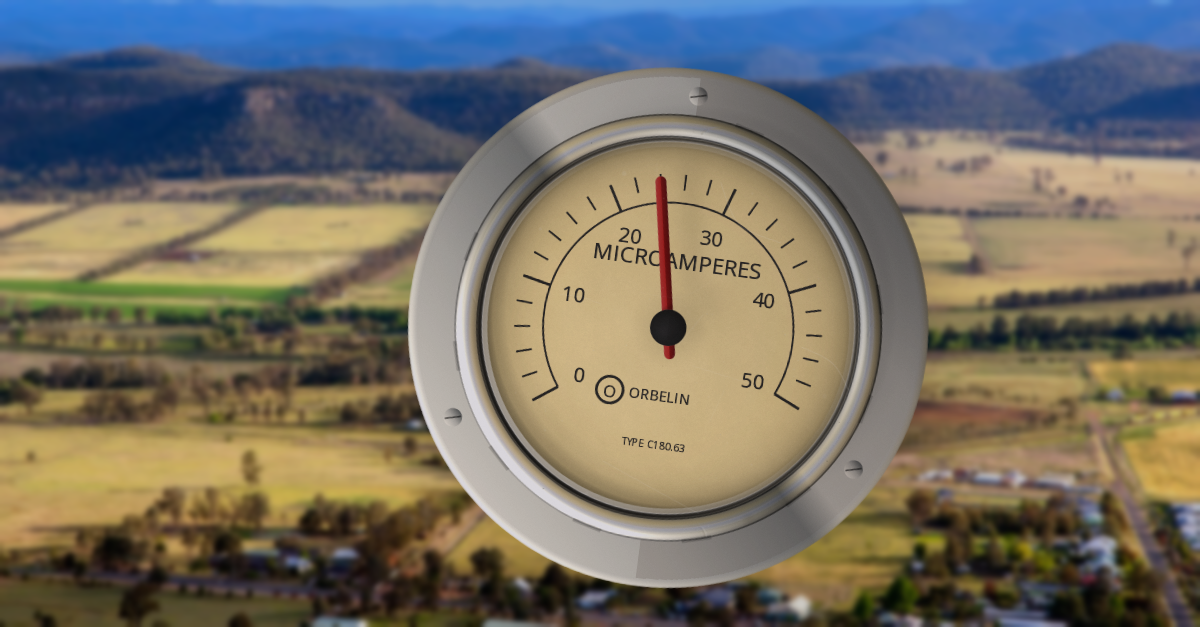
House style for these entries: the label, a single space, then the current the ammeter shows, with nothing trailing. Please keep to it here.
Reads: 24 µA
